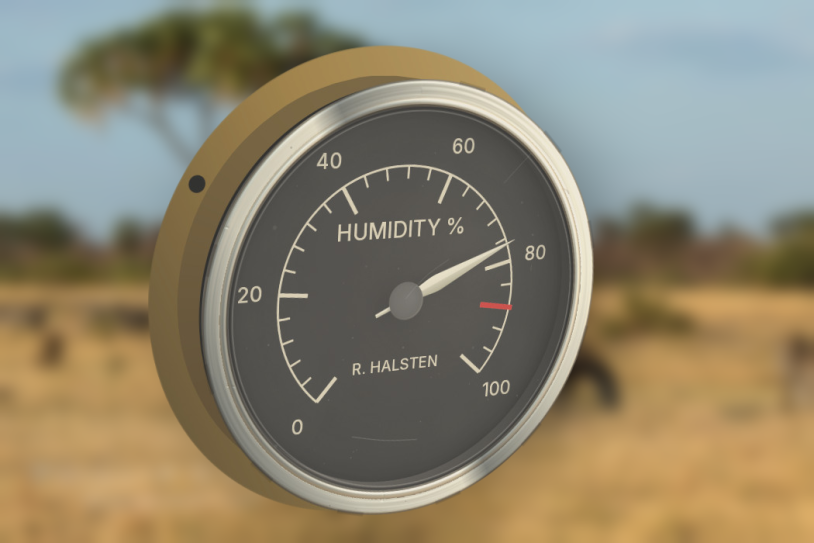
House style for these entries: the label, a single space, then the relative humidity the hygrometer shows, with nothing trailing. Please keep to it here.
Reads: 76 %
